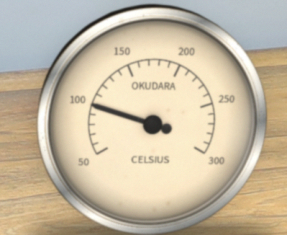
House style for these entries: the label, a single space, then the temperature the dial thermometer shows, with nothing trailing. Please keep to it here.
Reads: 100 °C
